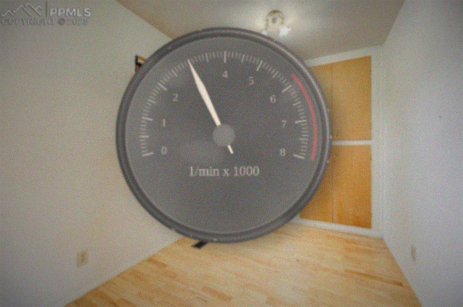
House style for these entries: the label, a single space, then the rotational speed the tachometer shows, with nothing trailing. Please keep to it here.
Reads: 3000 rpm
